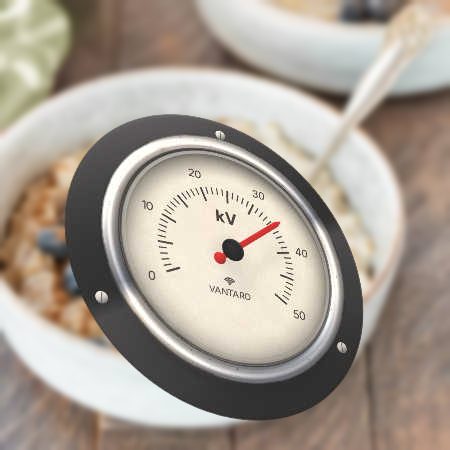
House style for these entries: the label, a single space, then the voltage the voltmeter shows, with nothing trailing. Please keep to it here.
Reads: 35 kV
